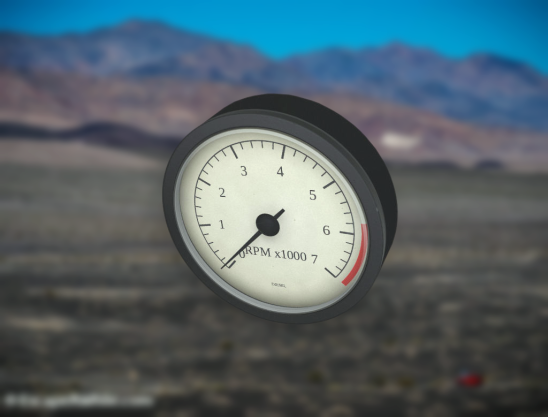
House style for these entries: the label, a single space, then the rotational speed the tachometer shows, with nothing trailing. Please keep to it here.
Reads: 100 rpm
